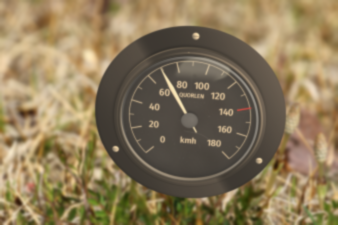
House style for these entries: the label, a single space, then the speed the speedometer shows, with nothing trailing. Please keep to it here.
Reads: 70 km/h
